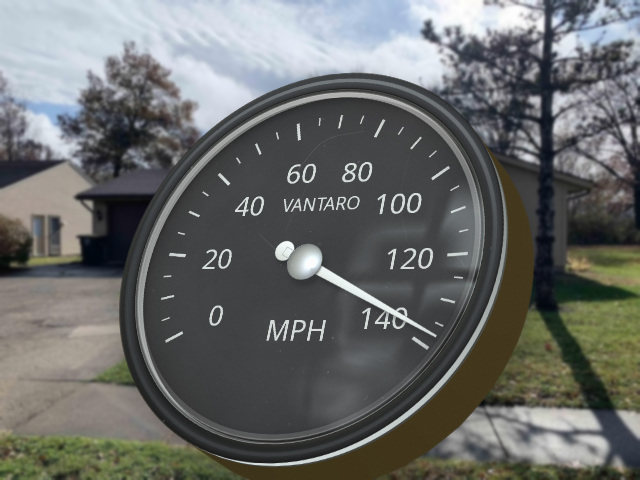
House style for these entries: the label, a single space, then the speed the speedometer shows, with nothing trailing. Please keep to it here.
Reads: 137.5 mph
